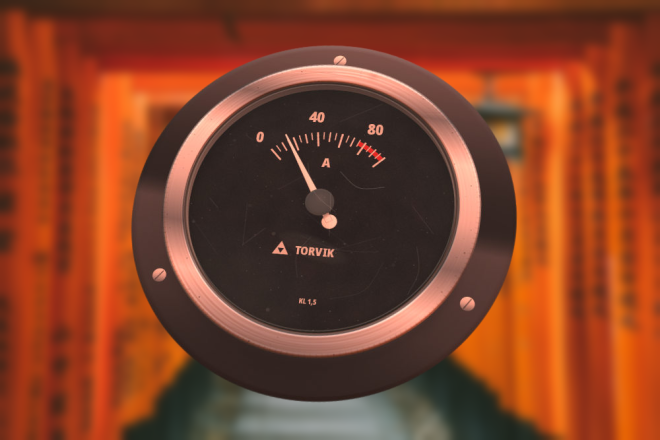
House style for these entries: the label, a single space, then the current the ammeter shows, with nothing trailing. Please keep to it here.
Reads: 15 A
